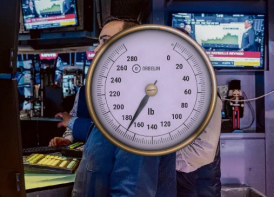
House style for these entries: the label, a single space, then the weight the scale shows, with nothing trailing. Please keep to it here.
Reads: 170 lb
